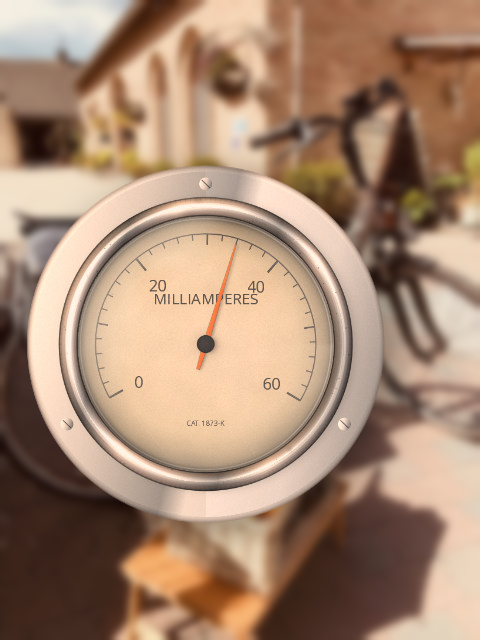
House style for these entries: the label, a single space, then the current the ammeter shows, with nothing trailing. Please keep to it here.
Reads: 34 mA
